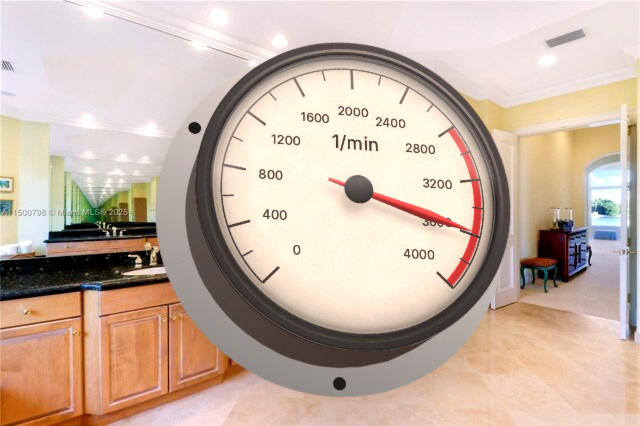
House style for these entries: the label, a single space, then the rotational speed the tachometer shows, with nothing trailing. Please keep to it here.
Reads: 3600 rpm
